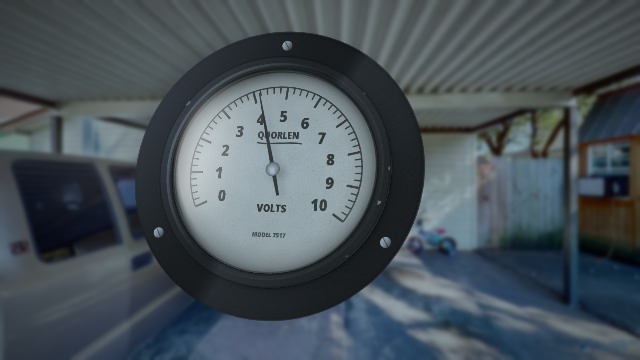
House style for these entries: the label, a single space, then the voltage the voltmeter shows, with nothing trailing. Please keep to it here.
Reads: 4.2 V
